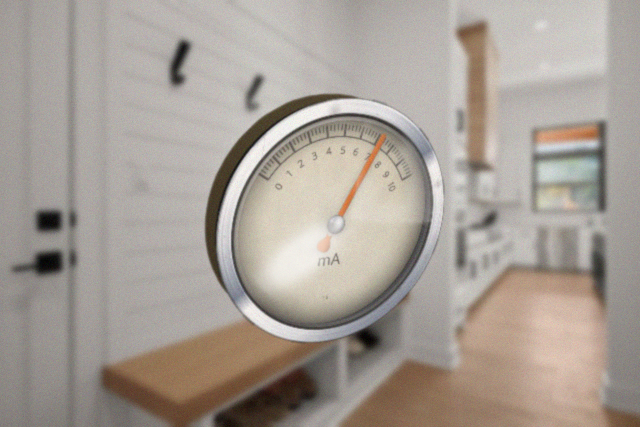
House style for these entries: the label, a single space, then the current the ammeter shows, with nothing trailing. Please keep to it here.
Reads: 7 mA
